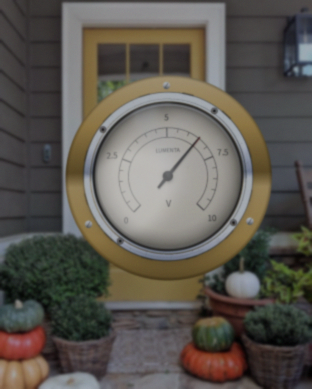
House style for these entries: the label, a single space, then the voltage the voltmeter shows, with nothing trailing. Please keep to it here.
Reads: 6.5 V
